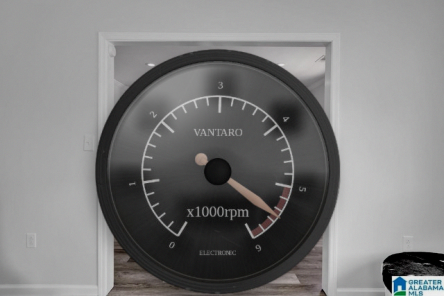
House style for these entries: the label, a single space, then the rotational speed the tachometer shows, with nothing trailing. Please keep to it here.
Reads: 5500 rpm
